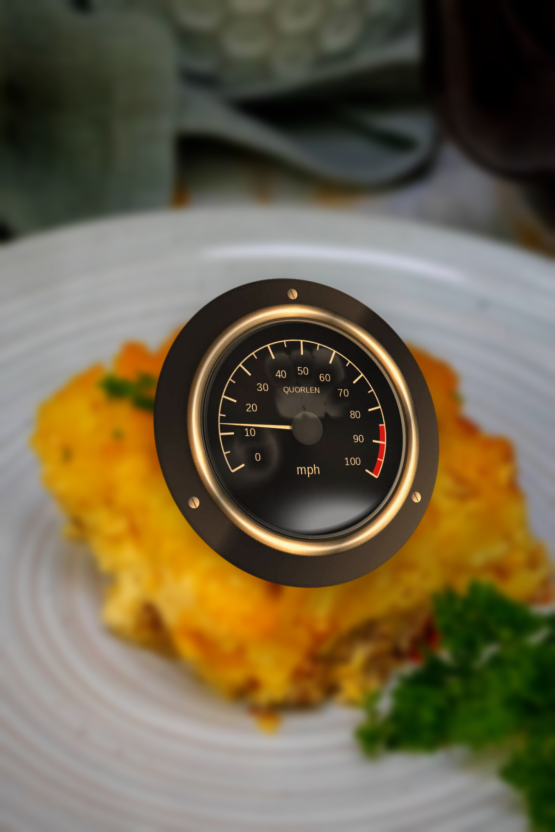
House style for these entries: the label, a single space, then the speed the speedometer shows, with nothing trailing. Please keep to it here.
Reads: 12.5 mph
